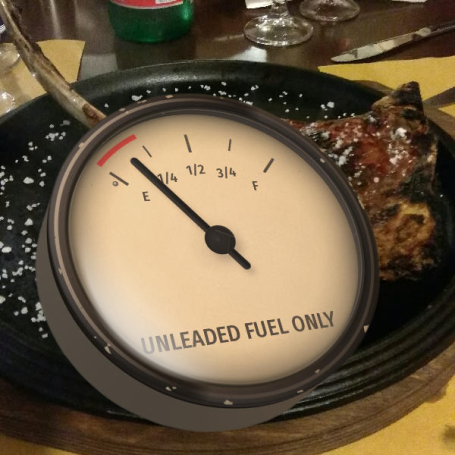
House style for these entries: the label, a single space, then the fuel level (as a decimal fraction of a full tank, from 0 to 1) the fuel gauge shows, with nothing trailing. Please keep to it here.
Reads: 0.125
